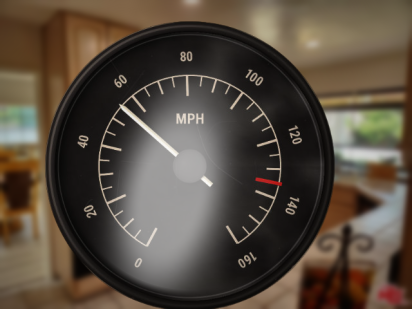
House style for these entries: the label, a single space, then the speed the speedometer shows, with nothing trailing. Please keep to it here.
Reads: 55 mph
